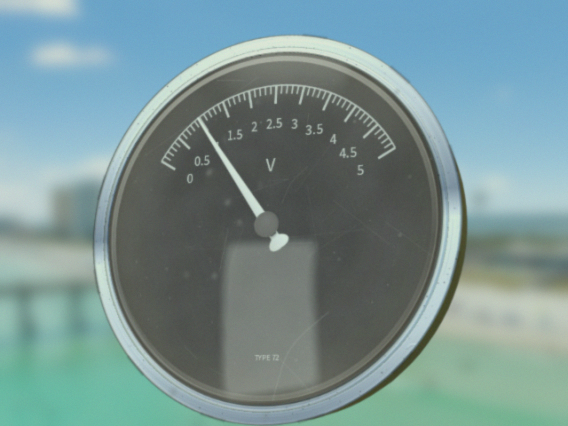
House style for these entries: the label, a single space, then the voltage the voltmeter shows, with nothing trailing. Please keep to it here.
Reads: 1 V
